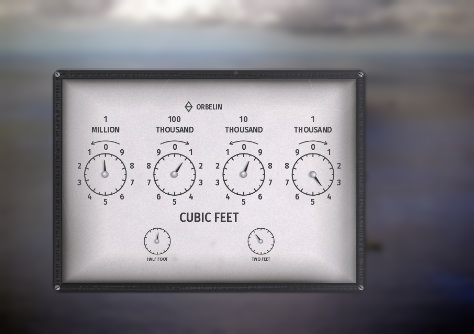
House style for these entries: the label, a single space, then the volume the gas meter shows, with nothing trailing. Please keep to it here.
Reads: 9400 ft³
